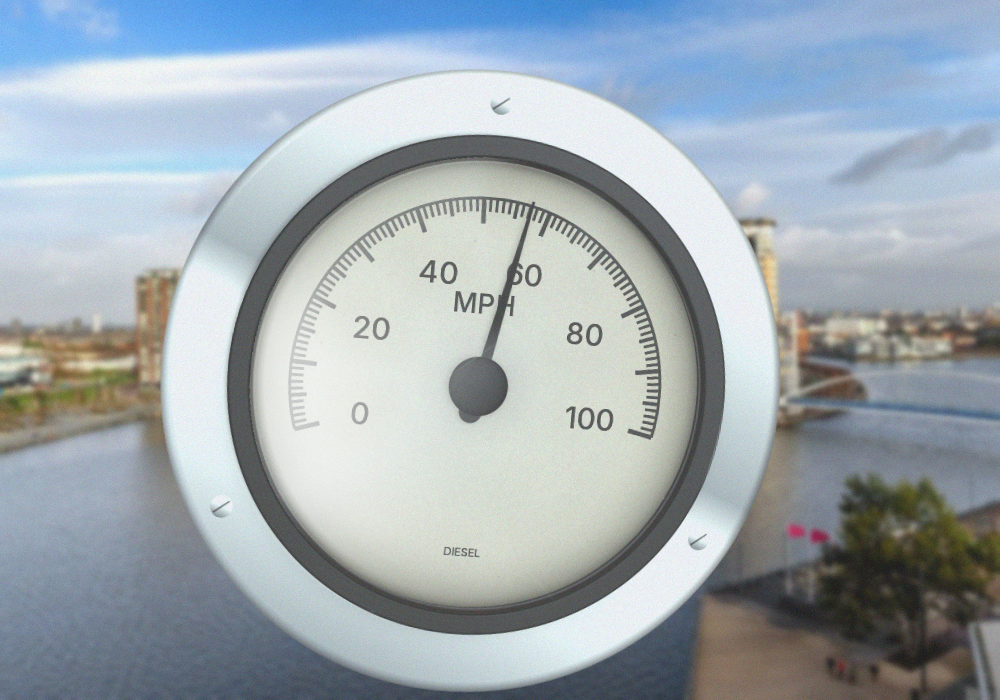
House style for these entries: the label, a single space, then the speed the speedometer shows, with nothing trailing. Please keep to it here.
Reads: 57 mph
